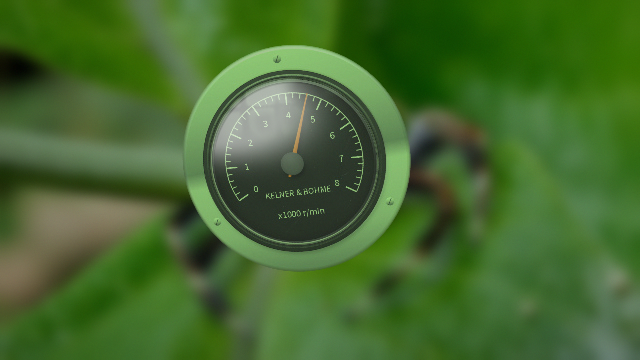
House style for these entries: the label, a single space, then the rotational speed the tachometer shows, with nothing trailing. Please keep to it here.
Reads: 4600 rpm
